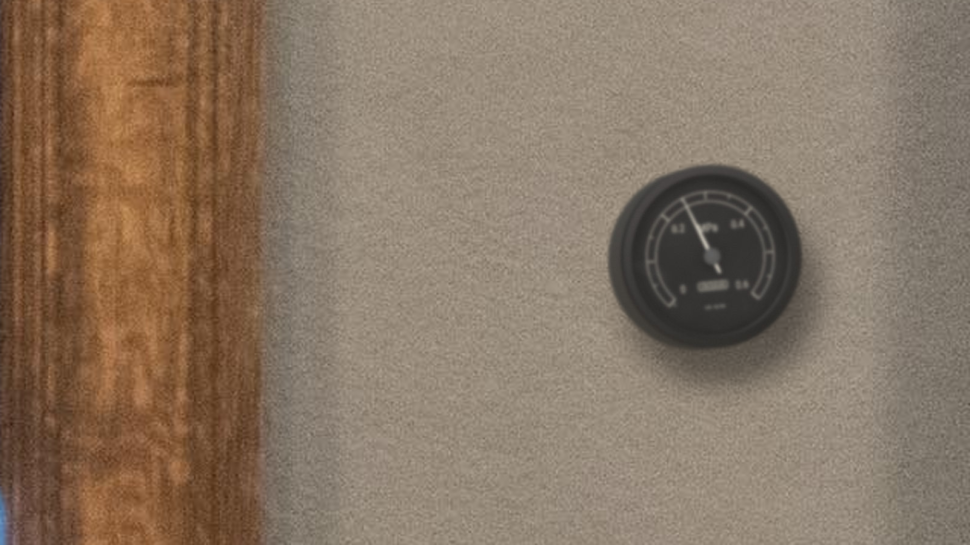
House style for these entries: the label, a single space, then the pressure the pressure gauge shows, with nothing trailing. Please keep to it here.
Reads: 0.25 MPa
